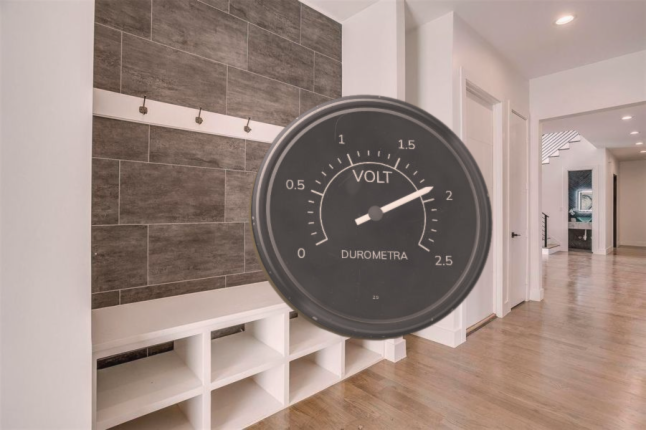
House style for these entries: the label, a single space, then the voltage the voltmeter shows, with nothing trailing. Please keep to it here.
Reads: 1.9 V
